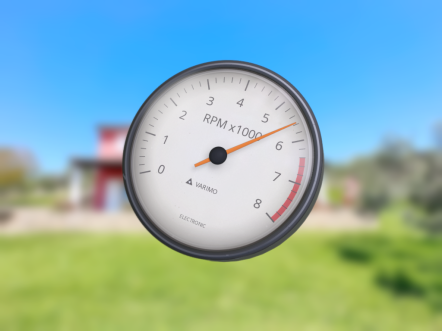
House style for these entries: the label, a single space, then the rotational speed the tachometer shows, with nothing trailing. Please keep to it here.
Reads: 5600 rpm
